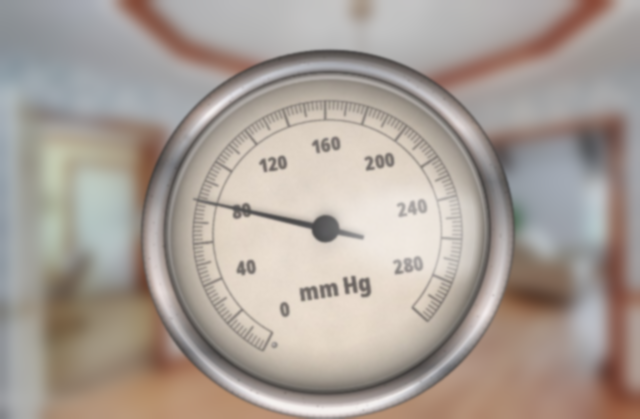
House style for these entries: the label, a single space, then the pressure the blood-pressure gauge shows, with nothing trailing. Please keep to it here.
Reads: 80 mmHg
